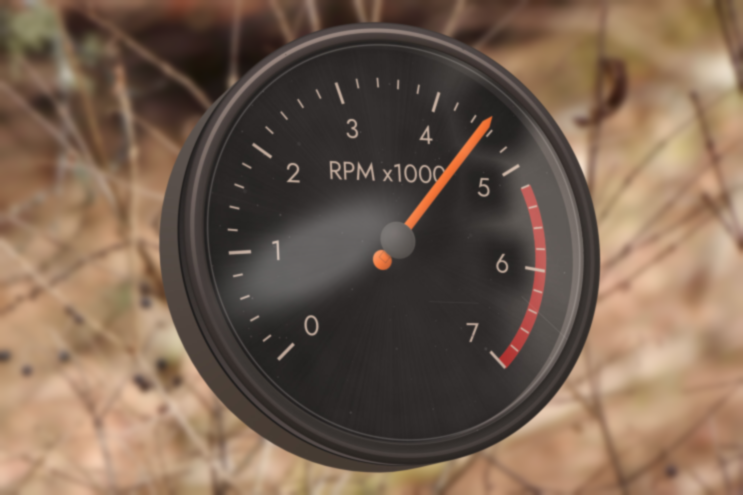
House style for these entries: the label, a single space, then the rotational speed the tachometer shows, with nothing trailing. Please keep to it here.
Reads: 4500 rpm
